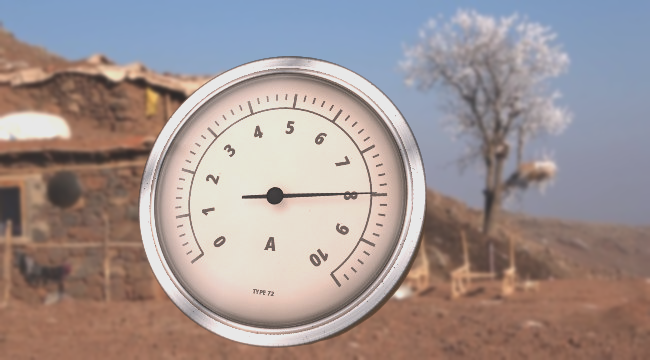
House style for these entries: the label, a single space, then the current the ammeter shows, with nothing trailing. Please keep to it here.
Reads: 8 A
